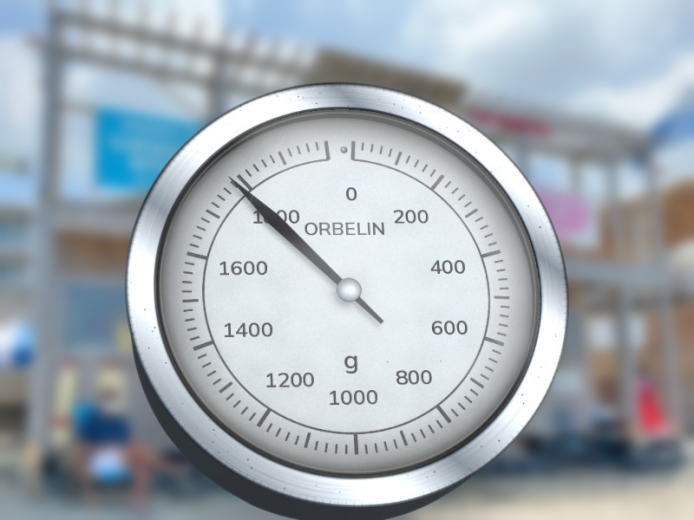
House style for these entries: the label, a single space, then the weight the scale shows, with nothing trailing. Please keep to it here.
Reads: 1780 g
